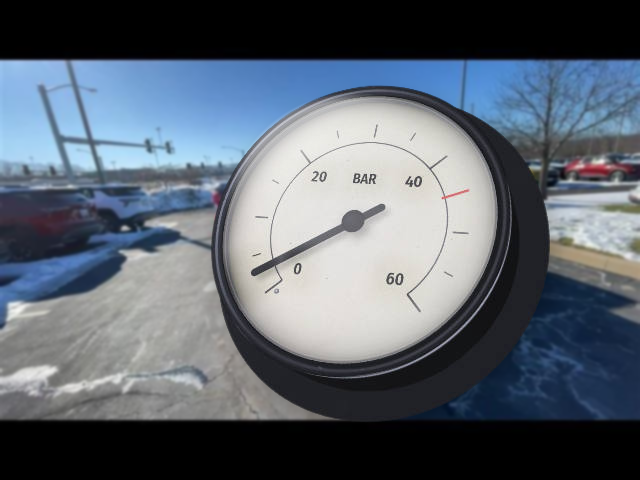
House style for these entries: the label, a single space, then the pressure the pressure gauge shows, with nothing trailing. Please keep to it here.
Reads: 2.5 bar
